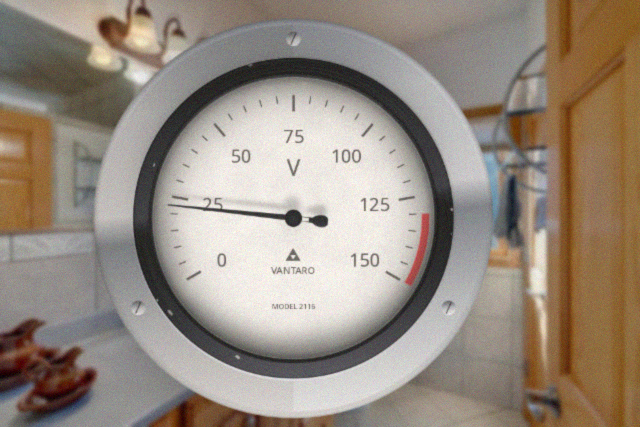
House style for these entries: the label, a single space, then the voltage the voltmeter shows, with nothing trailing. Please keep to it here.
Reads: 22.5 V
